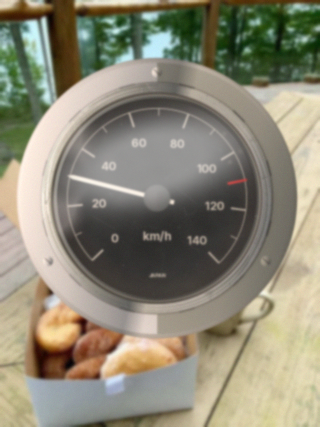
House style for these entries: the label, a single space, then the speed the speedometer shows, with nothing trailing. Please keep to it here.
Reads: 30 km/h
